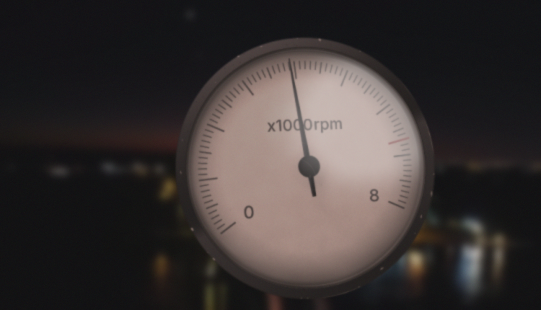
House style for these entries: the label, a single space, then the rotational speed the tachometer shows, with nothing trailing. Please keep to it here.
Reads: 3900 rpm
